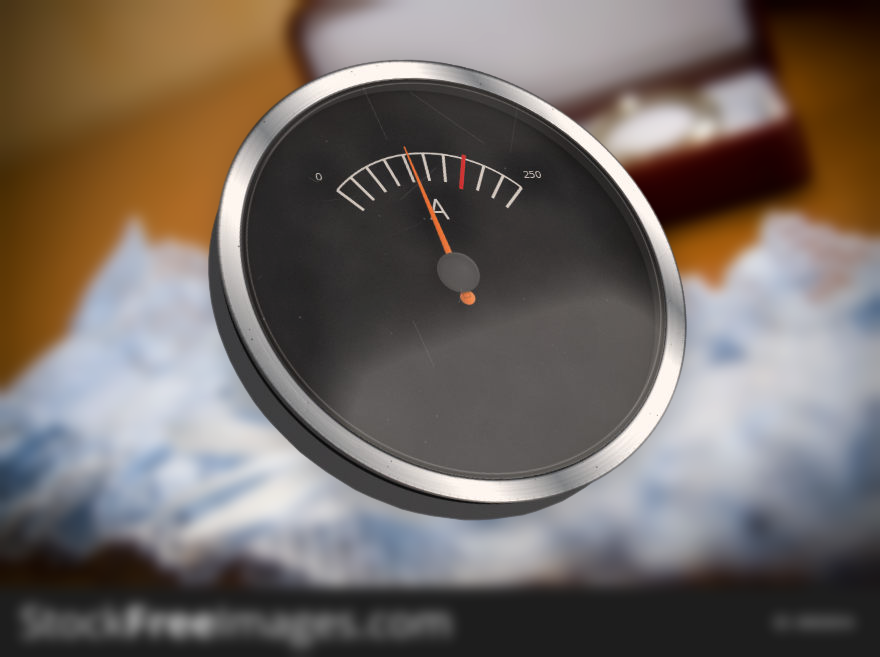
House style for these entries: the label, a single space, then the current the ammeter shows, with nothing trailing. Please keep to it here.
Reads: 100 A
